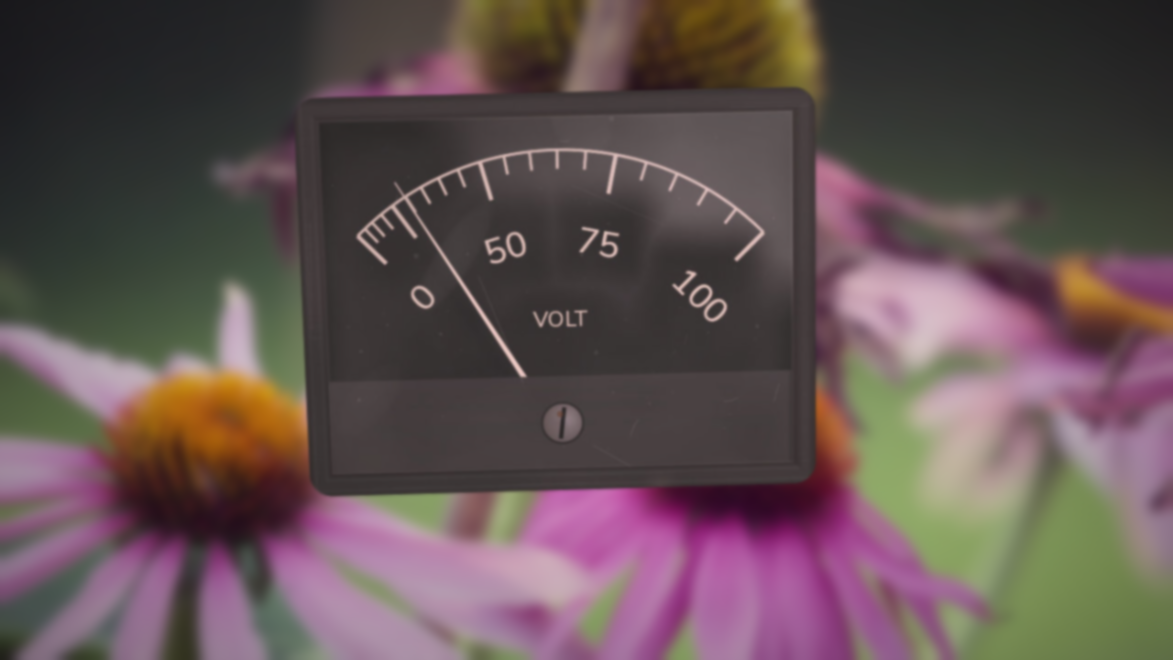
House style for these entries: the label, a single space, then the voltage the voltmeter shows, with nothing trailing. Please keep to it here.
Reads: 30 V
